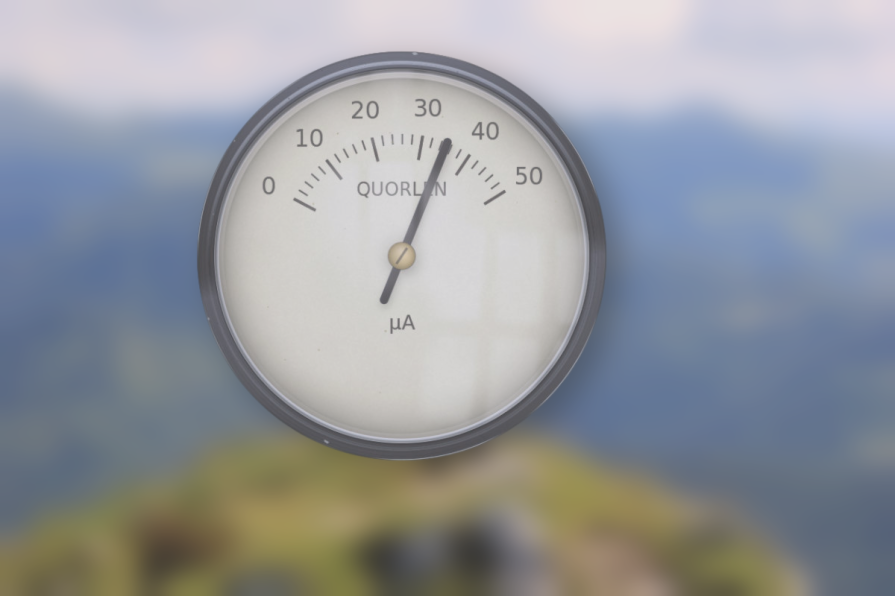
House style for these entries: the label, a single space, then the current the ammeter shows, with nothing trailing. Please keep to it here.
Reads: 35 µA
